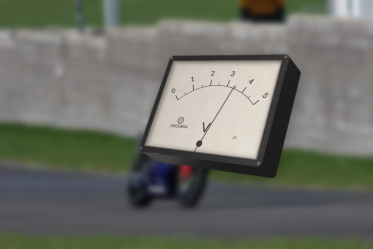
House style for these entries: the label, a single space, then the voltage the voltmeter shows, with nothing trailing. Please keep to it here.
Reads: 3.5 V
